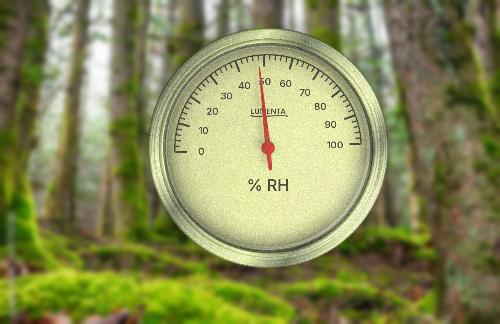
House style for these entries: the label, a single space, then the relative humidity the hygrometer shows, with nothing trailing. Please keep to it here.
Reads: 48 %
